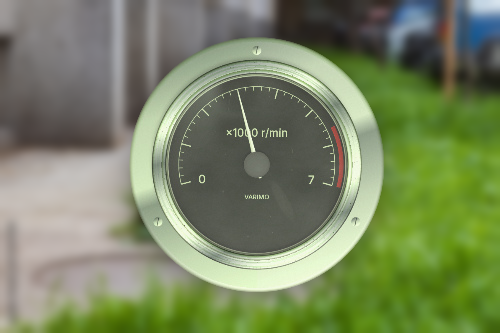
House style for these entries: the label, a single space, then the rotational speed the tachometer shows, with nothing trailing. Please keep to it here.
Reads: 3000 rpm
